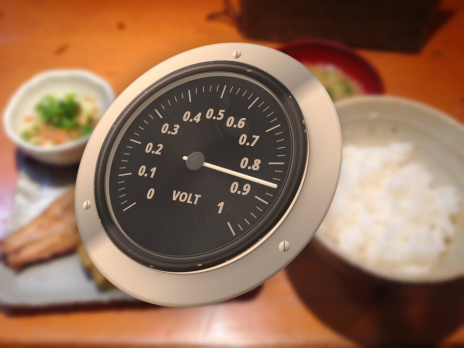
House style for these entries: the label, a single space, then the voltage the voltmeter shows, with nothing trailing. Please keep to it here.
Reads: 0.86 V
